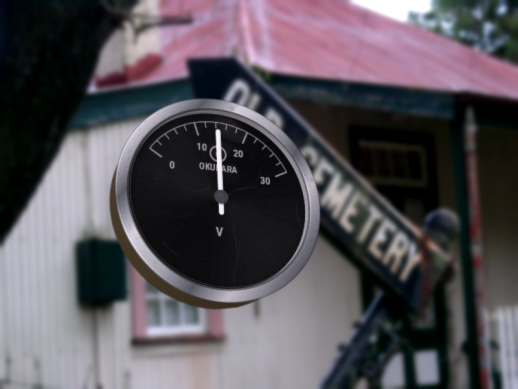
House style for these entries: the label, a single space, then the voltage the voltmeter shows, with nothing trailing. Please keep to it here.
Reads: 14 V
